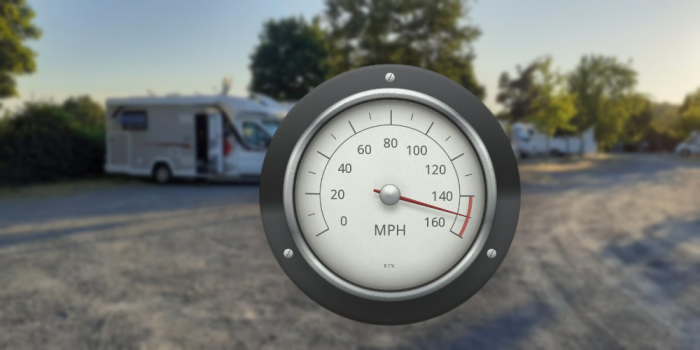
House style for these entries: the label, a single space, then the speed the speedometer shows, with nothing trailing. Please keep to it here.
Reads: 150 mph
